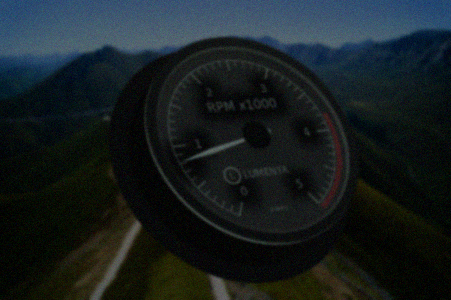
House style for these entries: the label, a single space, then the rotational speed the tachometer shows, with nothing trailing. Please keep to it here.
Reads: 800 rpm
